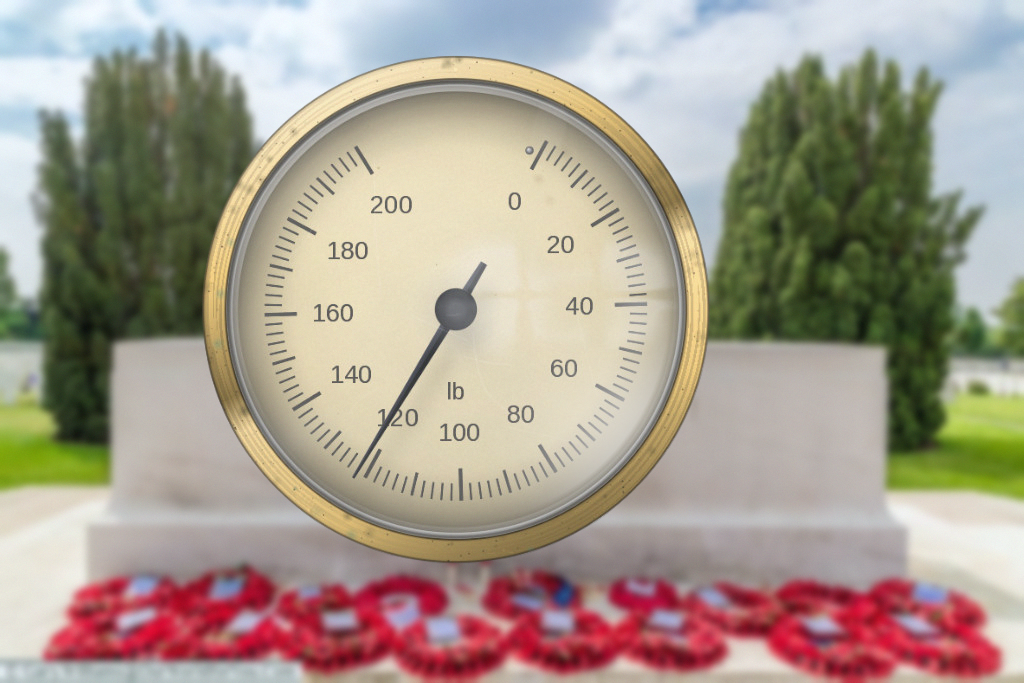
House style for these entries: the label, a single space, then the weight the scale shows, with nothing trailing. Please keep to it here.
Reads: 122 lb
